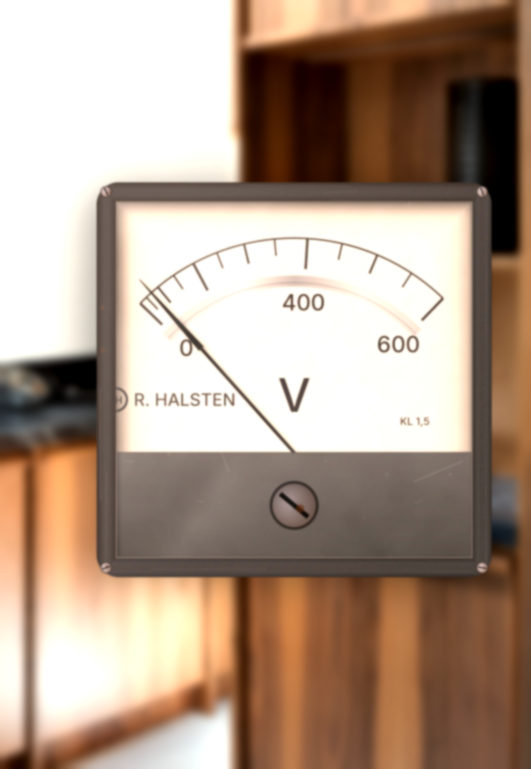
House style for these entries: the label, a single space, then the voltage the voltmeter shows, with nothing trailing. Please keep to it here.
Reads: 75 V
